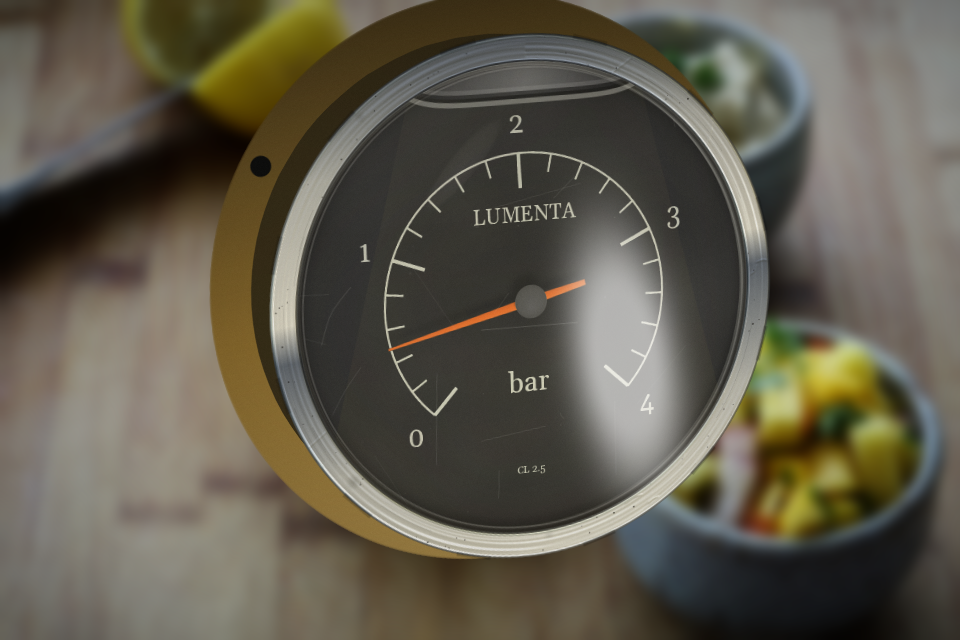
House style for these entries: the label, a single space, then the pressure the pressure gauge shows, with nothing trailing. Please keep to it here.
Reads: 0.5 bar
